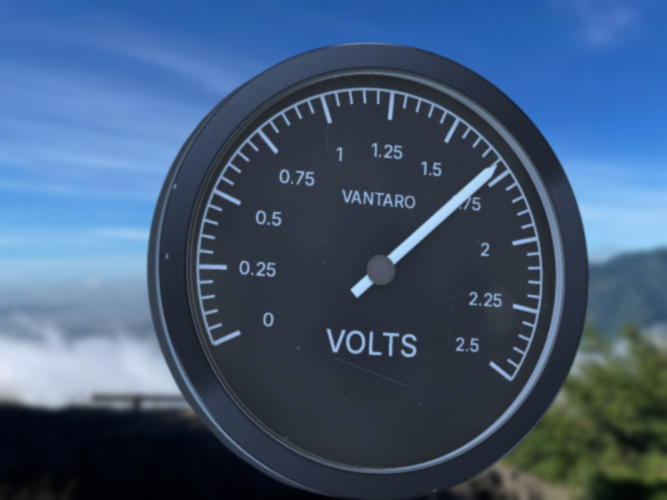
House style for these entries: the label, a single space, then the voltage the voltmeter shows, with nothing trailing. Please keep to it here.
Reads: 1.7 V
